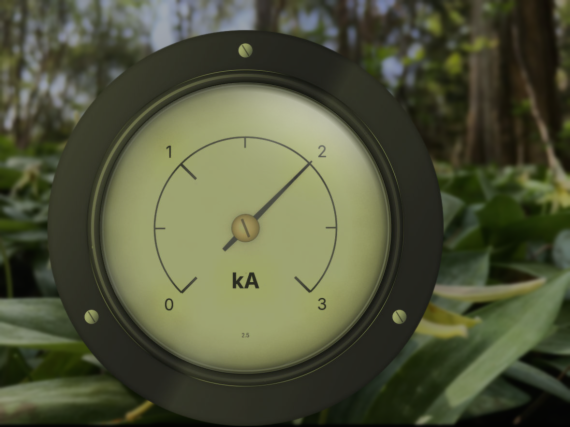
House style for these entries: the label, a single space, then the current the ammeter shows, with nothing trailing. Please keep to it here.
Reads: 2 kA
